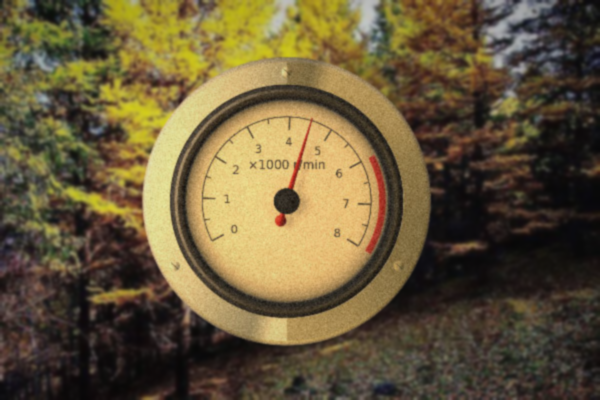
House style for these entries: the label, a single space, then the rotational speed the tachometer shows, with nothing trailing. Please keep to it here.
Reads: 4500 rpm
